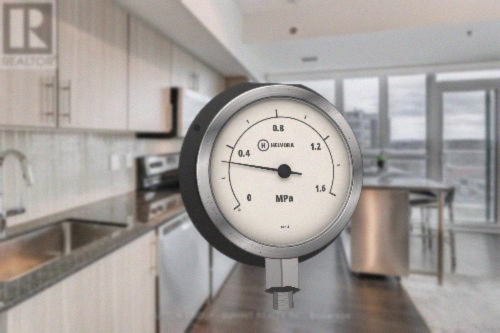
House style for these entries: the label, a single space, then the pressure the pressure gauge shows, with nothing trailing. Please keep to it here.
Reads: 0.3 MPa
